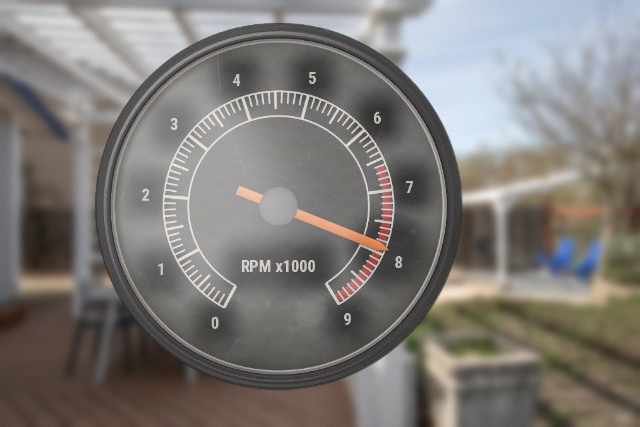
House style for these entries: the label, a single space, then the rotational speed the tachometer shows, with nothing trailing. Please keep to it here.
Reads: 7900 rpm
